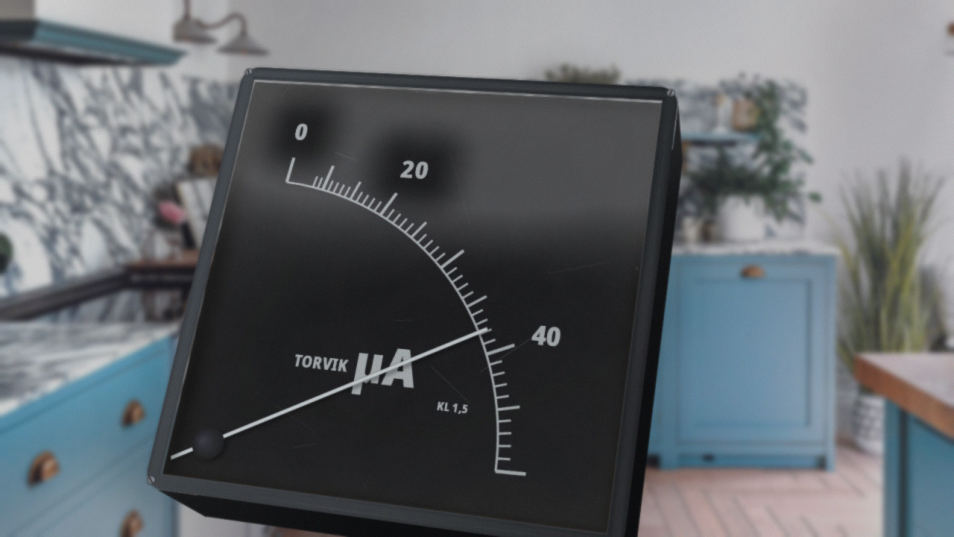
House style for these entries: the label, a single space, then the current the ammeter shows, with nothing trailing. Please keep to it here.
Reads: 38 µA
